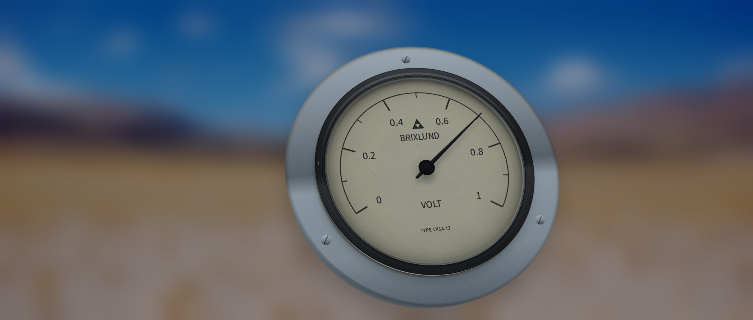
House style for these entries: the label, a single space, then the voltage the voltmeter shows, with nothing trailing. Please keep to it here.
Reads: 0.7 V
